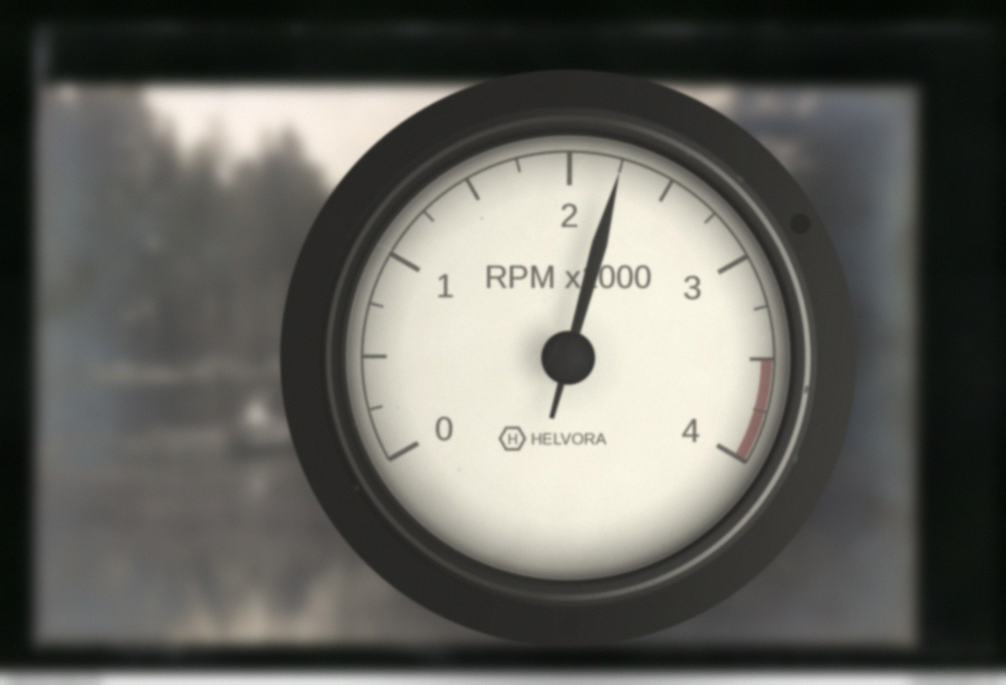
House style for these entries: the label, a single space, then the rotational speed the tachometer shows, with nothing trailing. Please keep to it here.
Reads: 2250 rpm
